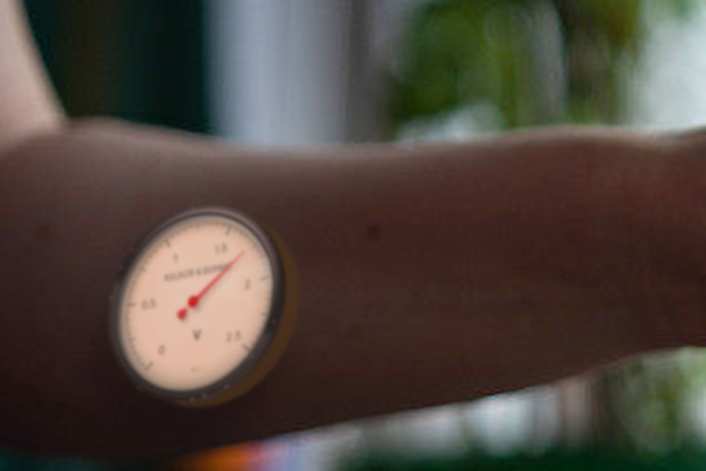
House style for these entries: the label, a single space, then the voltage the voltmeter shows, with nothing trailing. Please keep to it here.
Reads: 1.75 V
